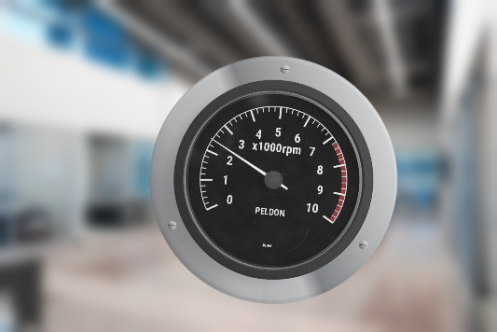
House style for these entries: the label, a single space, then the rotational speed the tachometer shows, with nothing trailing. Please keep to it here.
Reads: 2400 rpm
